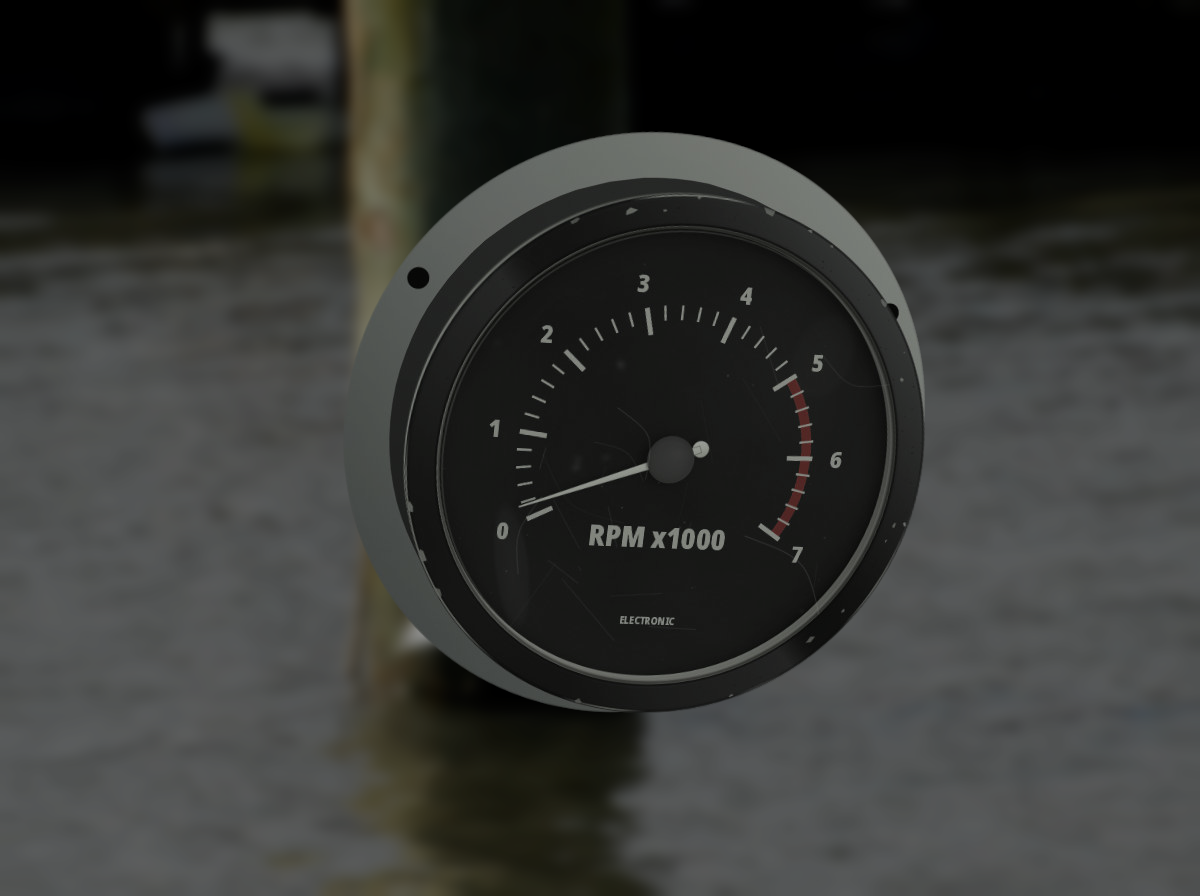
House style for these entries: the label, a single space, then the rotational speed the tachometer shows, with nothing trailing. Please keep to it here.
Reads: 200 rpm
